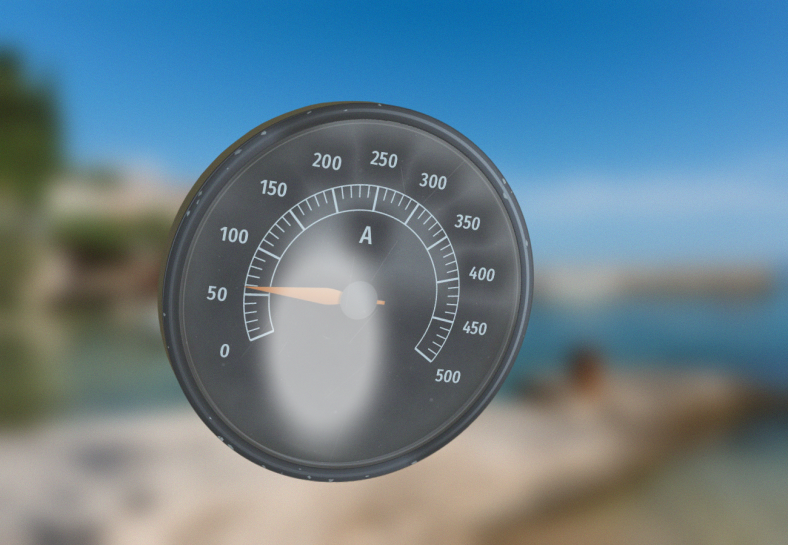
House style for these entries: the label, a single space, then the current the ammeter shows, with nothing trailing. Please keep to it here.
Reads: 60 A
